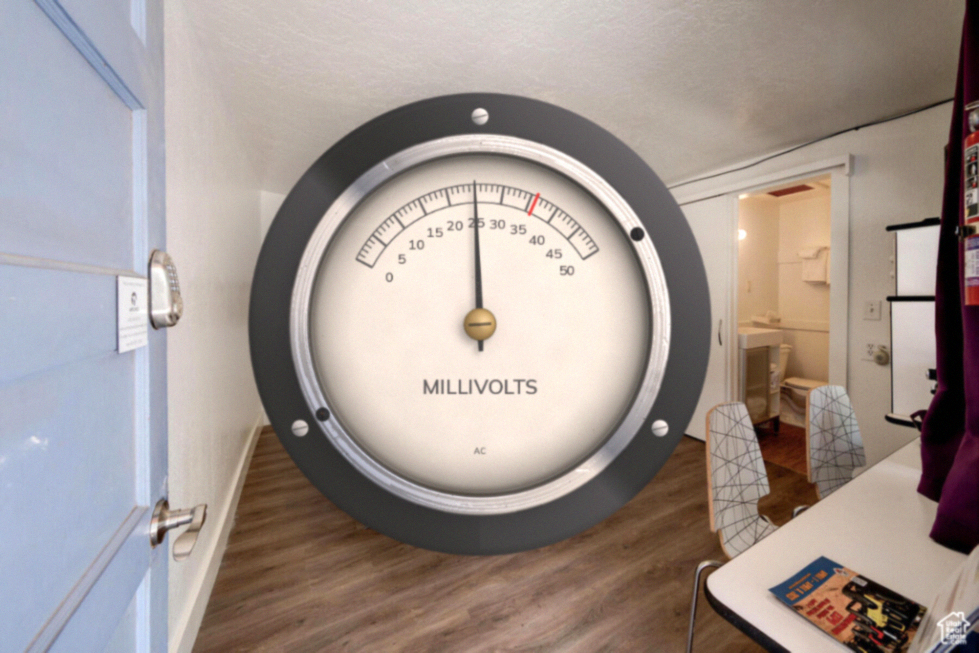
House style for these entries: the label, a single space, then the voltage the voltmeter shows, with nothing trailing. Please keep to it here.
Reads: 25 mV
